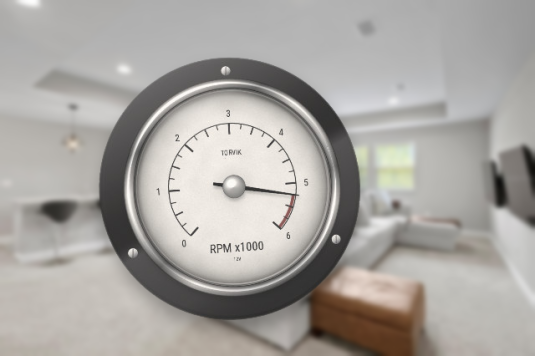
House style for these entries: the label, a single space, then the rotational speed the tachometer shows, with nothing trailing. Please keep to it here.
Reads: 5250 rpm
